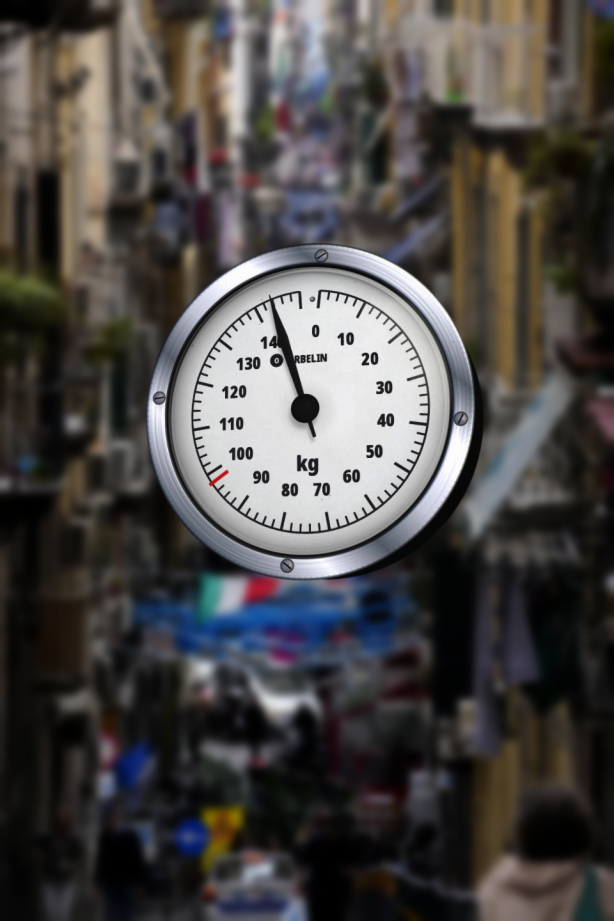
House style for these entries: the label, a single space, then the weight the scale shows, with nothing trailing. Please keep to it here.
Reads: 144 kg
